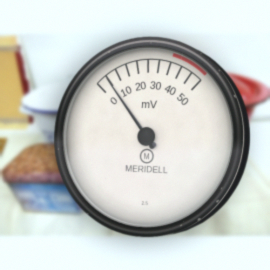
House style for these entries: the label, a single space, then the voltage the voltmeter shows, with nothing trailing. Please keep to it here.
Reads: 5 mV
